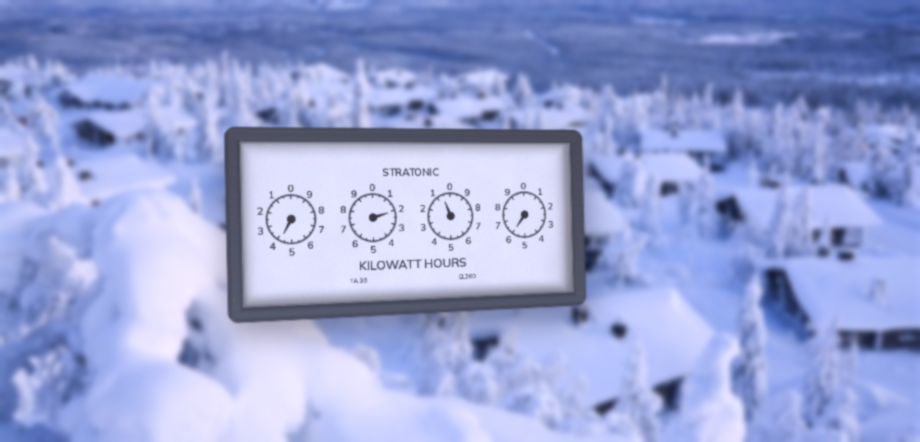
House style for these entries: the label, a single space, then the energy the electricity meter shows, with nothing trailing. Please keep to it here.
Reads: 4206 kWh
